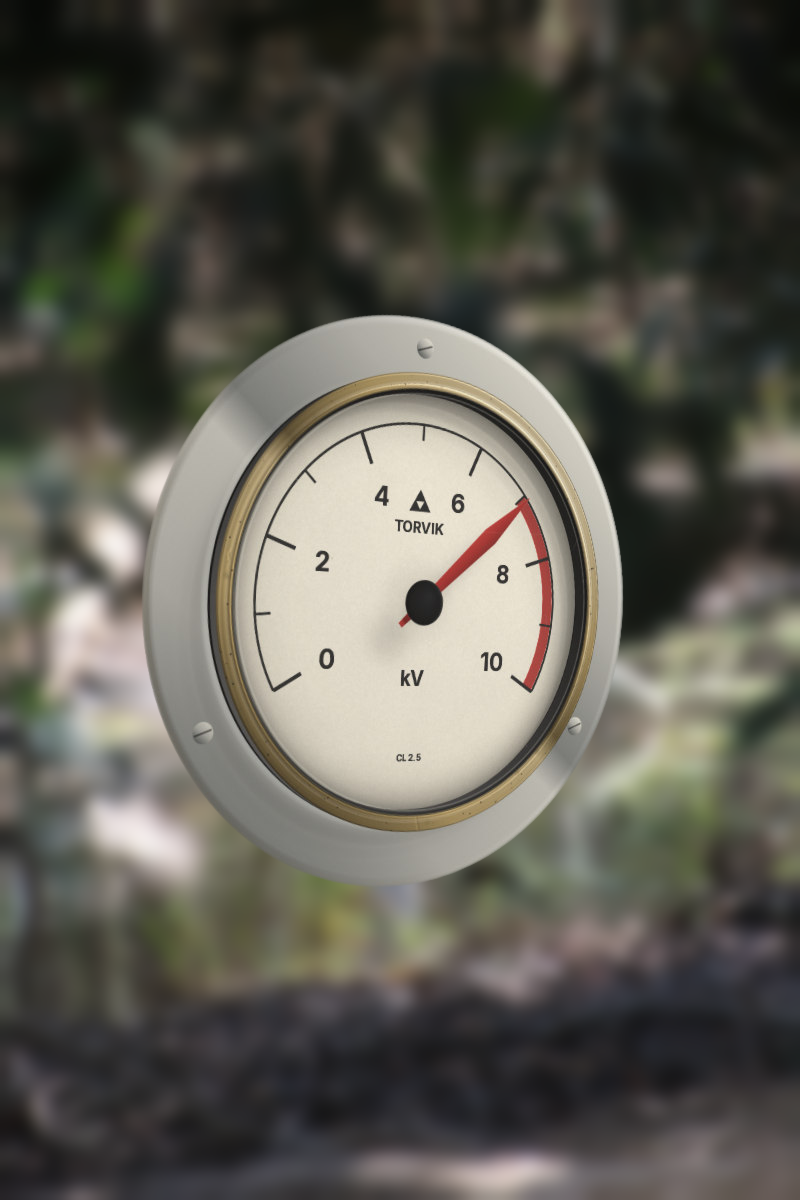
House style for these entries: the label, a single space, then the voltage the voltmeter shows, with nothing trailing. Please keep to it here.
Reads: 7 kV
